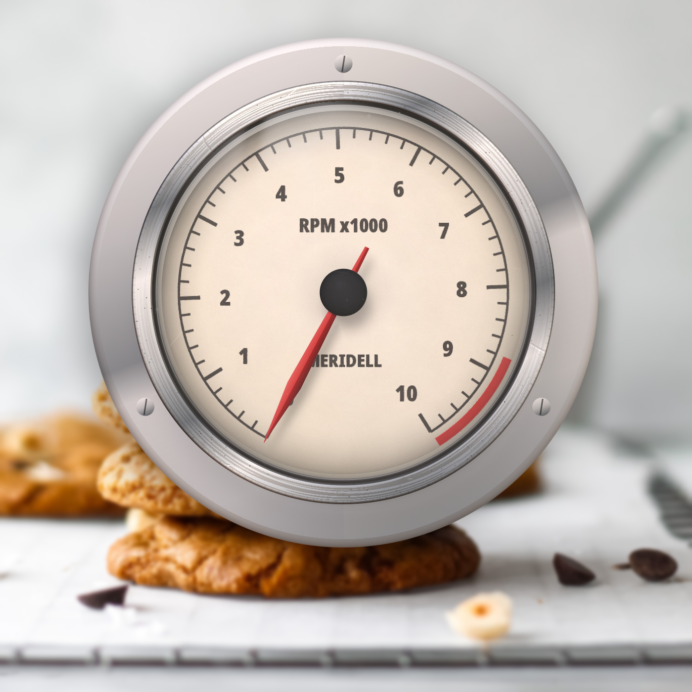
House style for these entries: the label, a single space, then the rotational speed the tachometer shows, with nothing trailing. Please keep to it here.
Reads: 0 rpm
